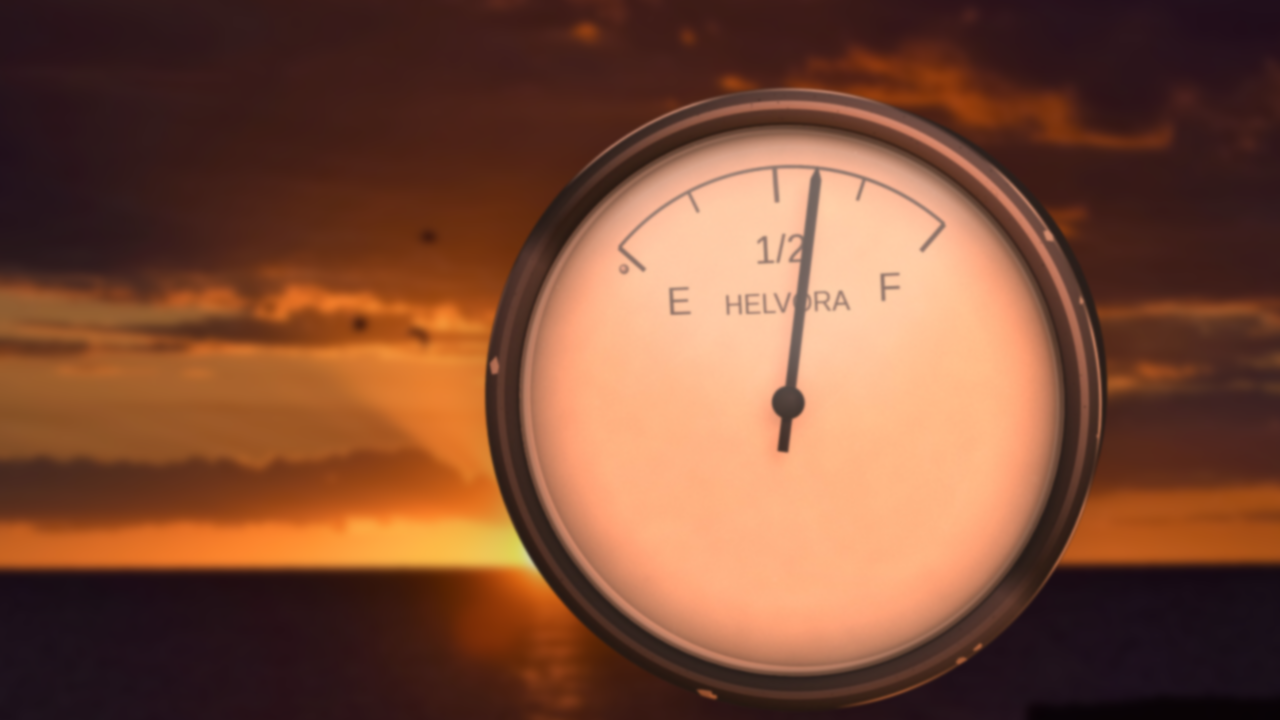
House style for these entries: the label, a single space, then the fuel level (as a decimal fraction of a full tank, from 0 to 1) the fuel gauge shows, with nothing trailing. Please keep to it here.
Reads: 0.625
